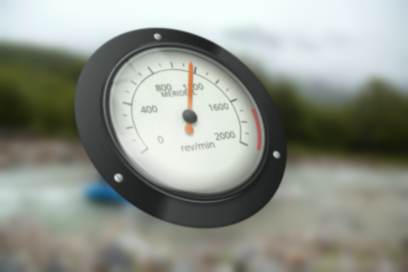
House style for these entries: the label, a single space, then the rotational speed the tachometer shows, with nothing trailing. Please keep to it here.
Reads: 1150 rpm
